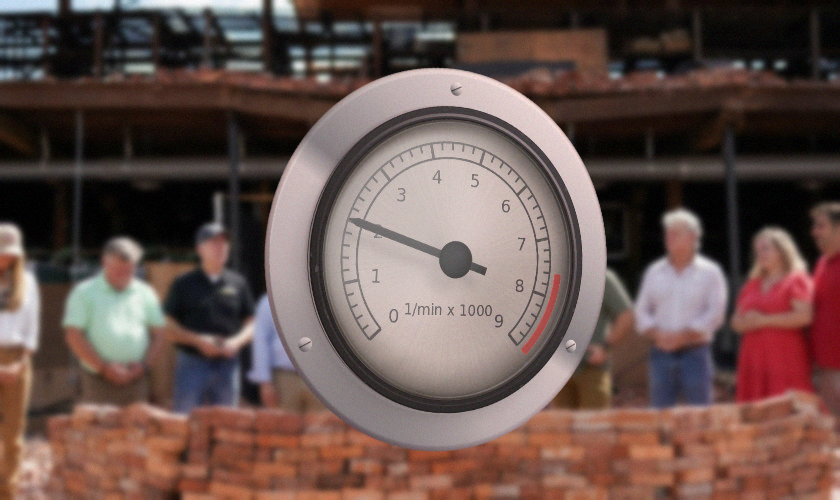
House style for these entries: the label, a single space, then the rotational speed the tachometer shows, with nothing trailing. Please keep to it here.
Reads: 2000 rpm
